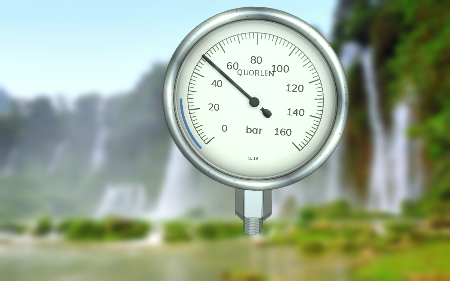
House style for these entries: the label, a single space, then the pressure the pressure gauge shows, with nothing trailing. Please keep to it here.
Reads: 50 bar
